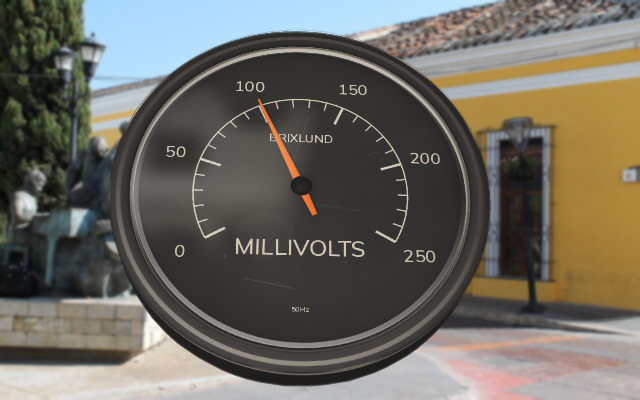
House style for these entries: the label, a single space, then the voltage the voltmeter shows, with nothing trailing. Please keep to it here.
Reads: 100 mV
